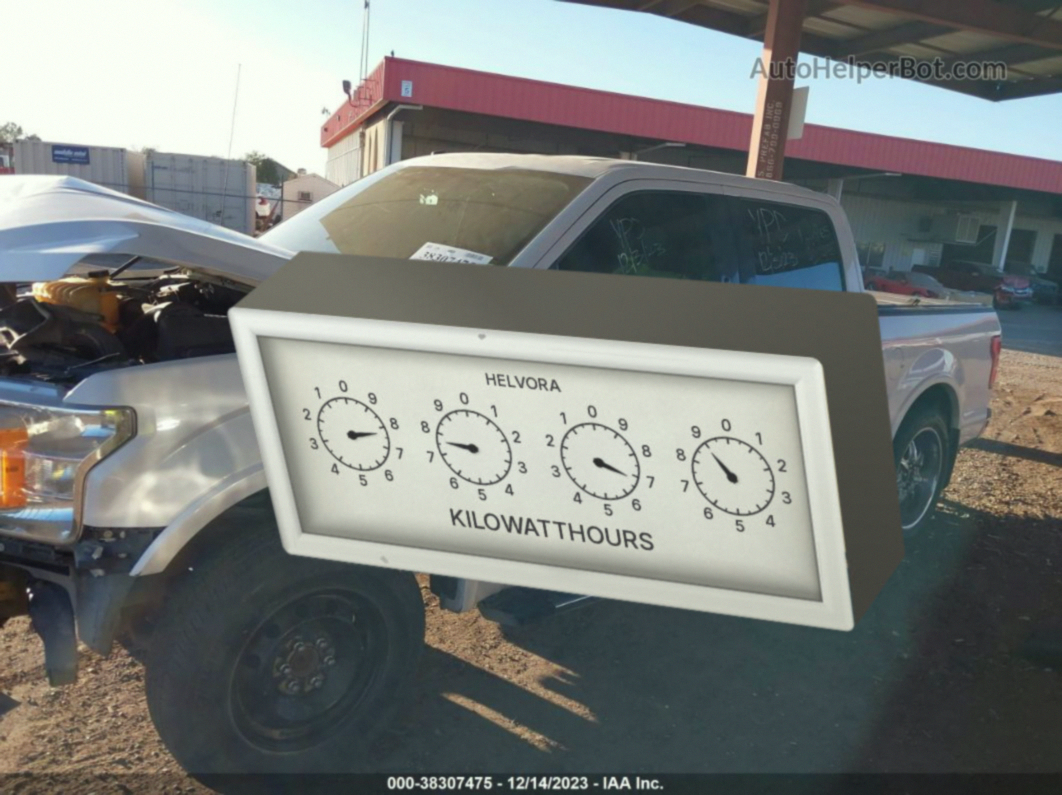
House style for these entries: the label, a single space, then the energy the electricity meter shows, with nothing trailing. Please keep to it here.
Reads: 7769 kWh
